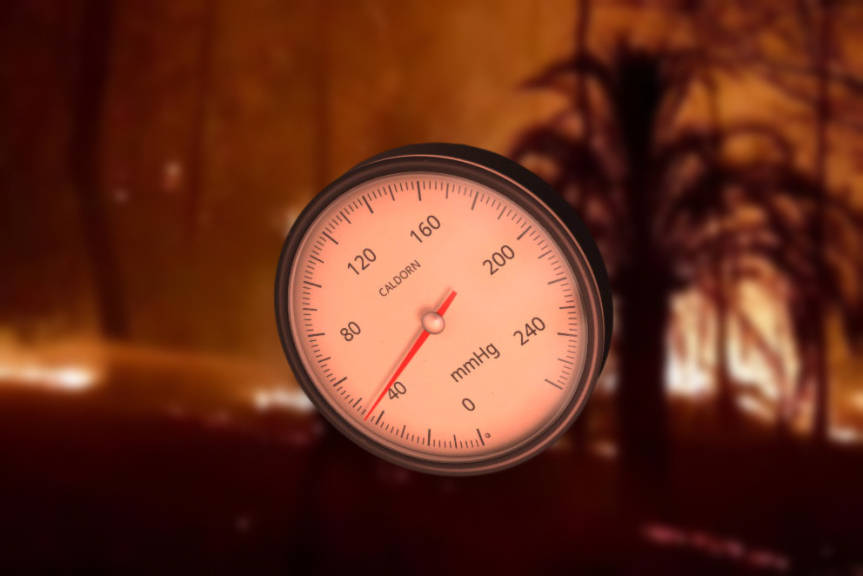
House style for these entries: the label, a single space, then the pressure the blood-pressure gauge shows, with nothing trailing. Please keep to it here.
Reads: 44 mmHg
